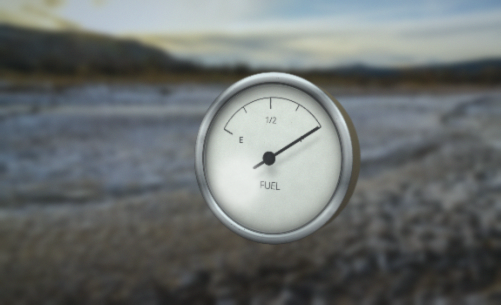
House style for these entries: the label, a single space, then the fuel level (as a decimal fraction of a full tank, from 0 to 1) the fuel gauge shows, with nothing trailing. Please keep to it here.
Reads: 1
